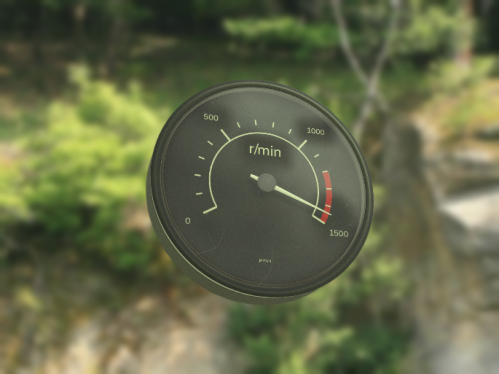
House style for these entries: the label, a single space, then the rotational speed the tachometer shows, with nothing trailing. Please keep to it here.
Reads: 1450 rpm
